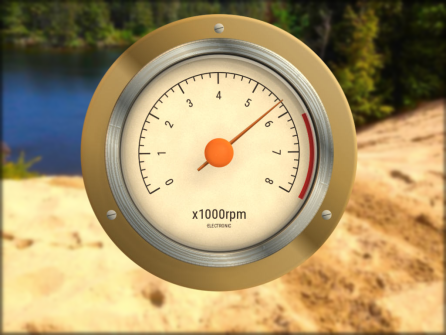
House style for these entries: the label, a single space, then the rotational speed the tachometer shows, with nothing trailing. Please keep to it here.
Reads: 5700 rpm
